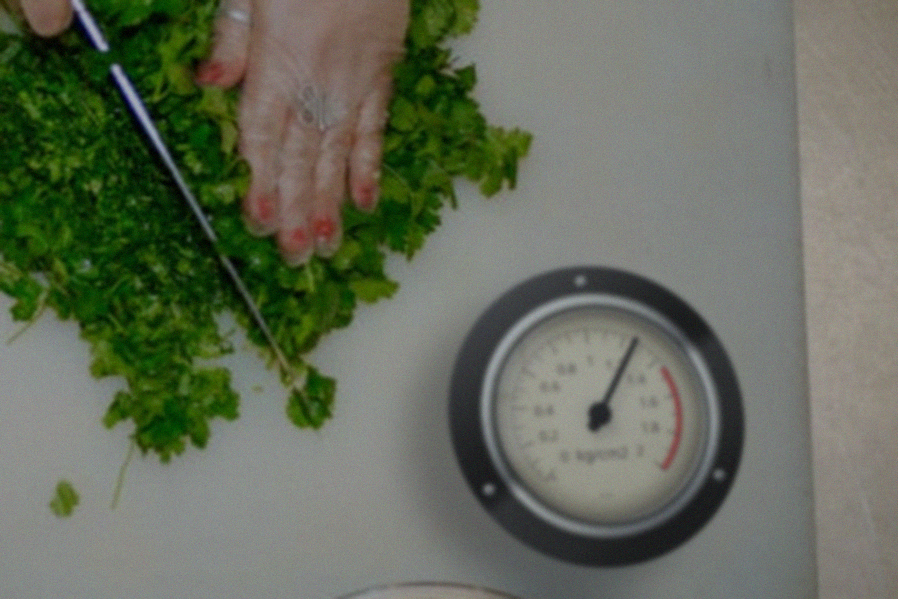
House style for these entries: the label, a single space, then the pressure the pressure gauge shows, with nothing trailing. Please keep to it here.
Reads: 1.25 kg/cm²
